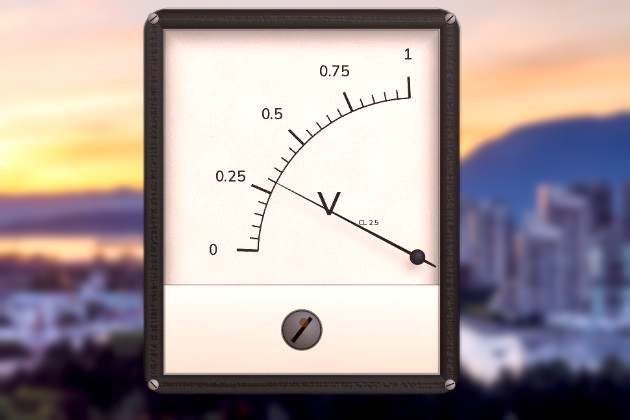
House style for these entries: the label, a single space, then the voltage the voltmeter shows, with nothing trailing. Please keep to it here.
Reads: 0.3 V
